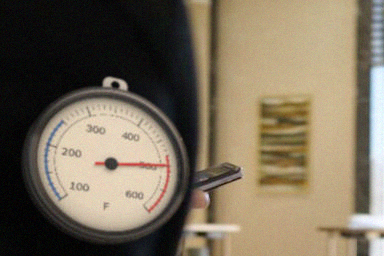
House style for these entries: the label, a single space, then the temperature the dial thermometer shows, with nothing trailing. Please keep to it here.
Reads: 500 °F
